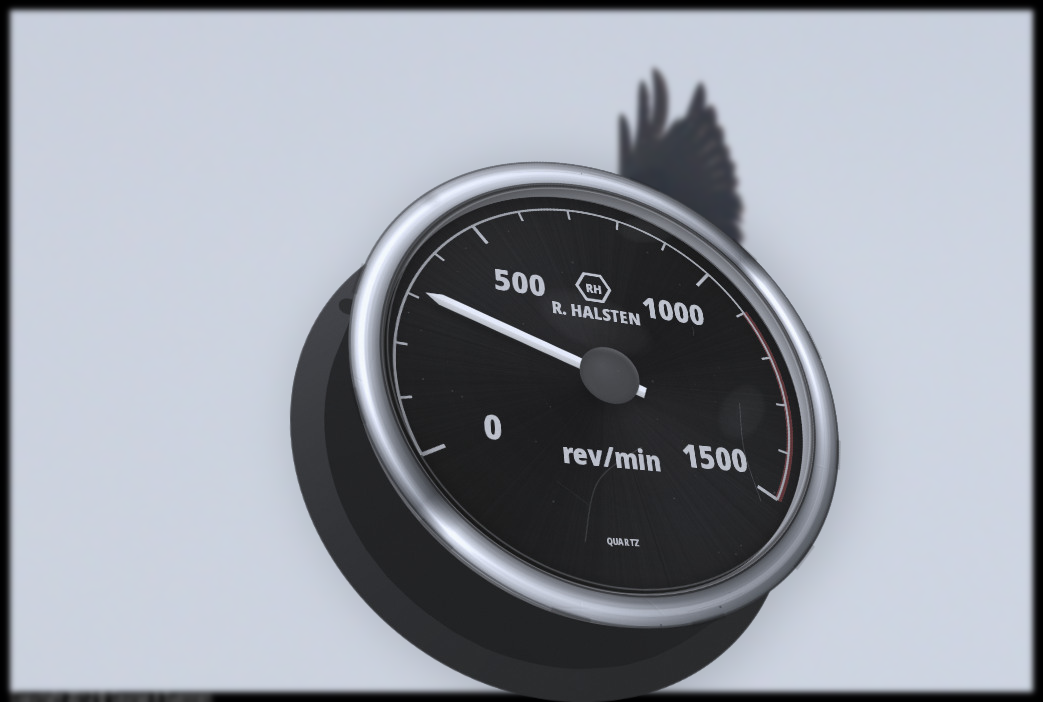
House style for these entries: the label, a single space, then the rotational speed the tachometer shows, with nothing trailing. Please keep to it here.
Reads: 300 rpm
